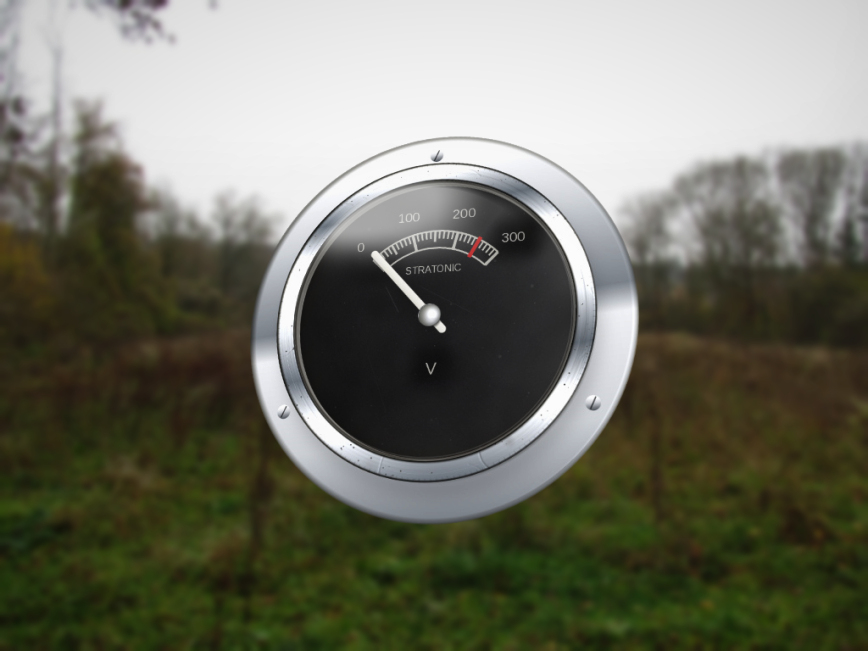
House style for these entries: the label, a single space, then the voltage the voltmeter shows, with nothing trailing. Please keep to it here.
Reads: 10 V
